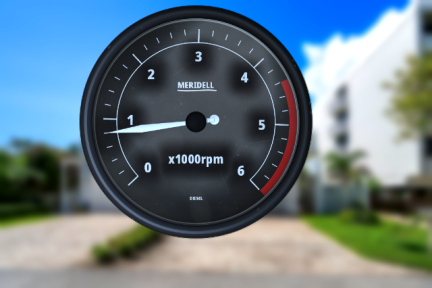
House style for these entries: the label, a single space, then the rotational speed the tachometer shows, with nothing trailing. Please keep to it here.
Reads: 800 rpm
